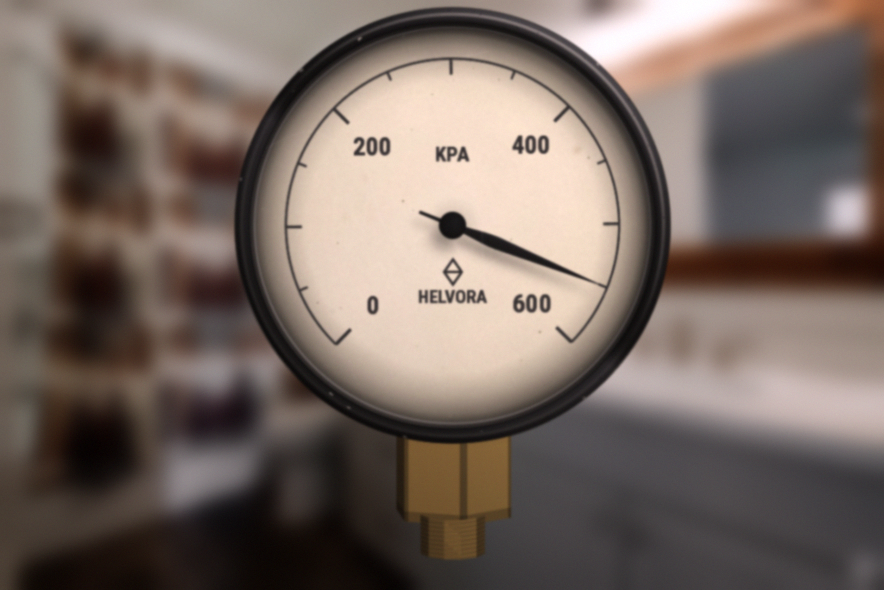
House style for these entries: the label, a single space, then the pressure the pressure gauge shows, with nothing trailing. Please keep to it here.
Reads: 550 kPa
